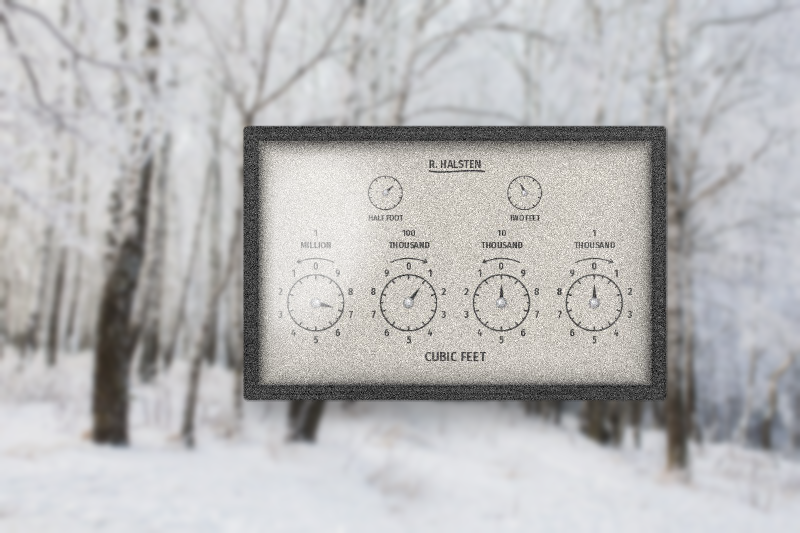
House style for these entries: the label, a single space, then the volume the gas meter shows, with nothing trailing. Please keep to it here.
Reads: 710000 ft³
